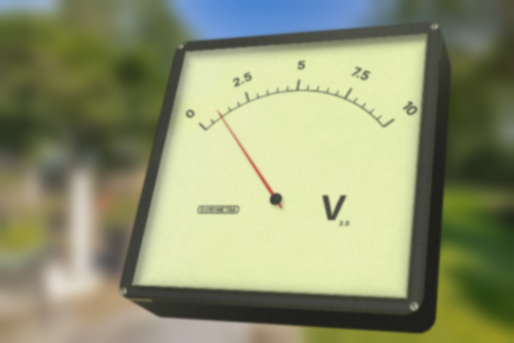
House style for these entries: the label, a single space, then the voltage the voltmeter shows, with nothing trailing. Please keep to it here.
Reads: 1 V
